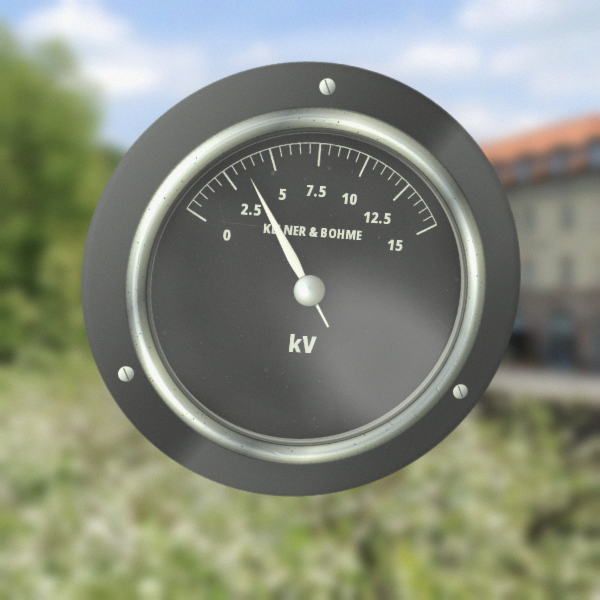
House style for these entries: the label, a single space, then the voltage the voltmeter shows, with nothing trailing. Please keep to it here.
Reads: 3.5 kV
